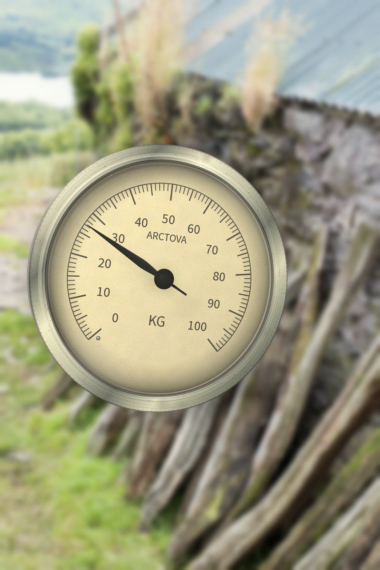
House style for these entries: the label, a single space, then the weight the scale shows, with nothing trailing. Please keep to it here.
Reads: 27 kg
